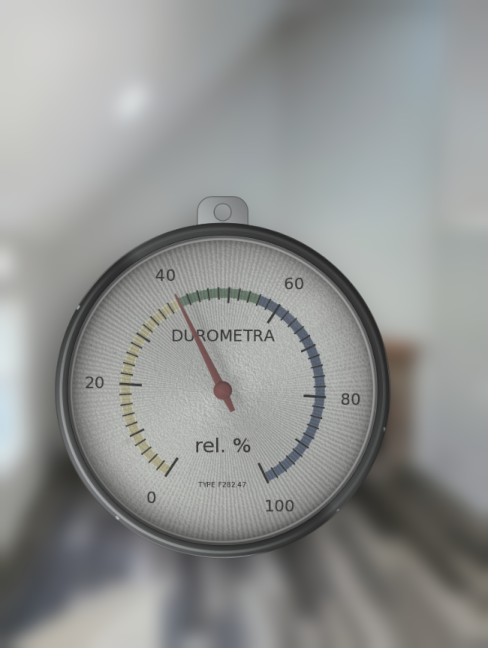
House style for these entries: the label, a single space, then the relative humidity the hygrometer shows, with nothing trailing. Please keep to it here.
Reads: 40 %
